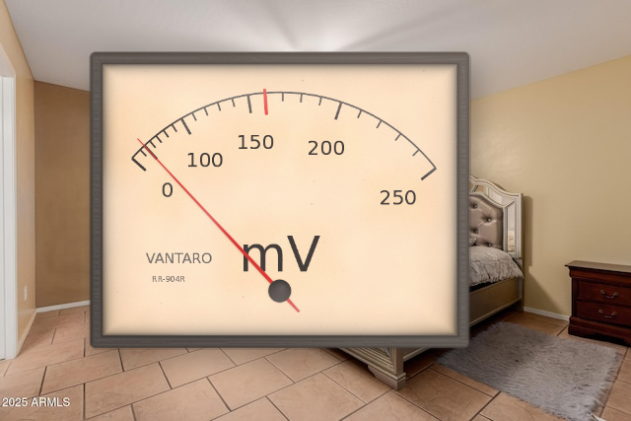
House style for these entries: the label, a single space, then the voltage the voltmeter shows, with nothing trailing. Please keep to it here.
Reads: 50 mV
